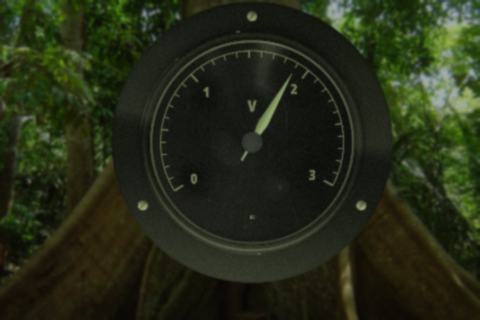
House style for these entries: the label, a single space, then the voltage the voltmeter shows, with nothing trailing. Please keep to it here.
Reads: 1.9 V
